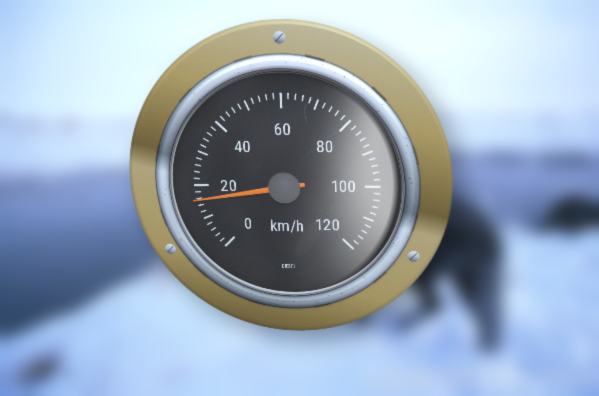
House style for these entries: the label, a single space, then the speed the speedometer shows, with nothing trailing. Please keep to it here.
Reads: 16 km/h
